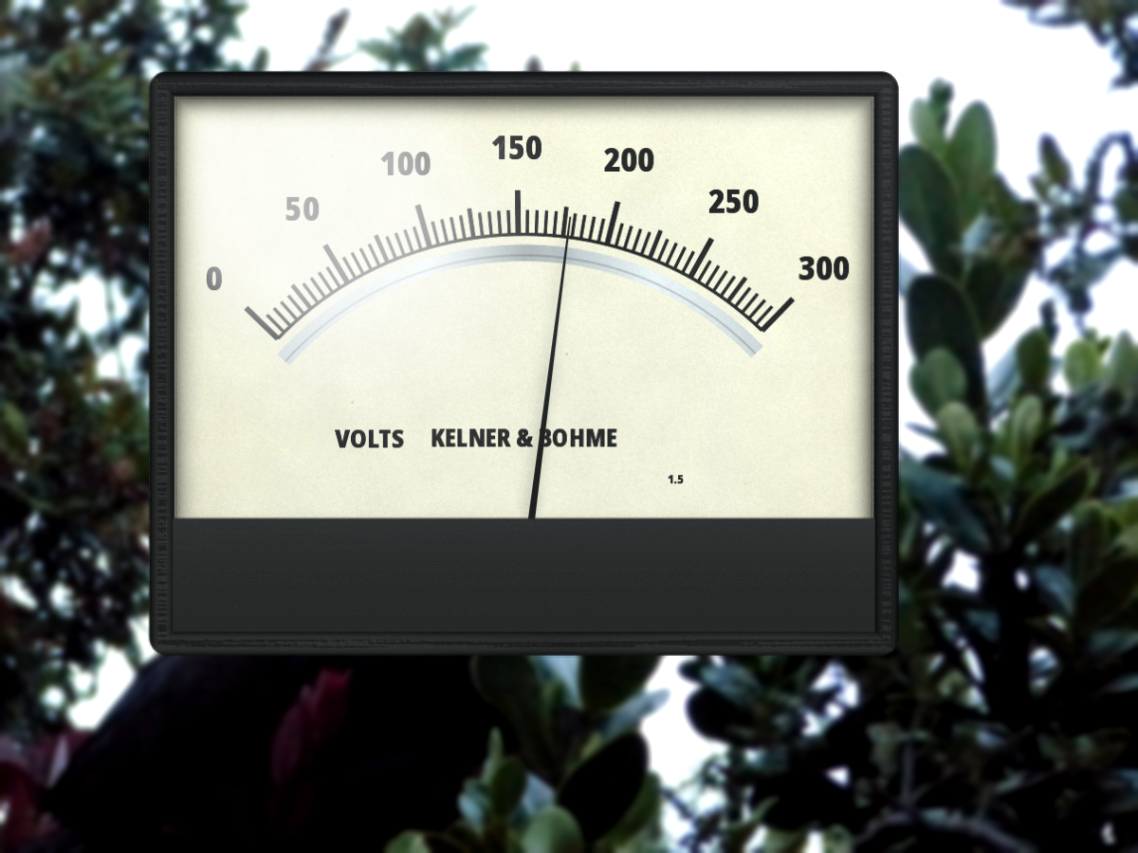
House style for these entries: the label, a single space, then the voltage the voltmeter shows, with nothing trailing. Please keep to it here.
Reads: 177.5 V
